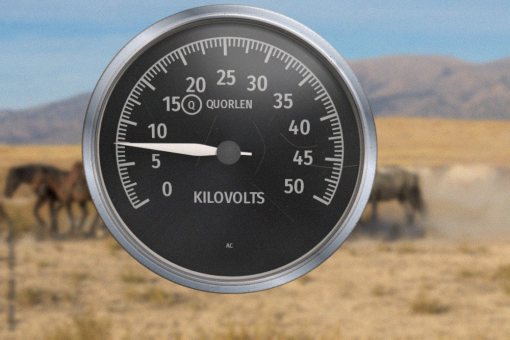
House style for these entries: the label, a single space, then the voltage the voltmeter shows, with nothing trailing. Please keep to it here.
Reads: 7.5 kV
